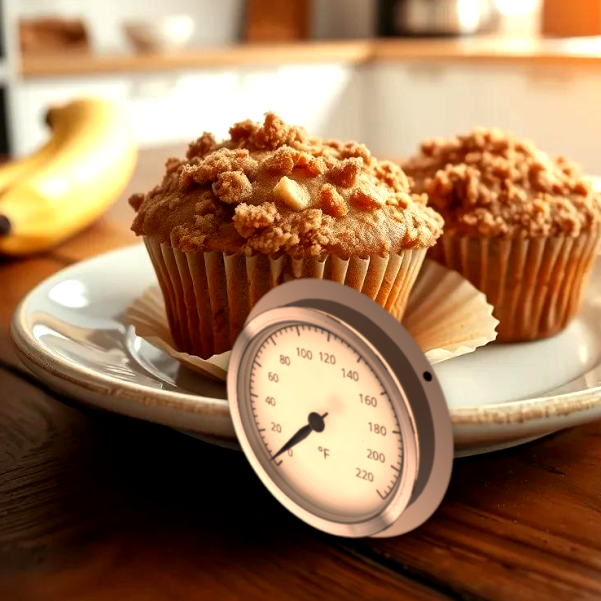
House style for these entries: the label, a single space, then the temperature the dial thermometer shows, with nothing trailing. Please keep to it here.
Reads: 4 °F
